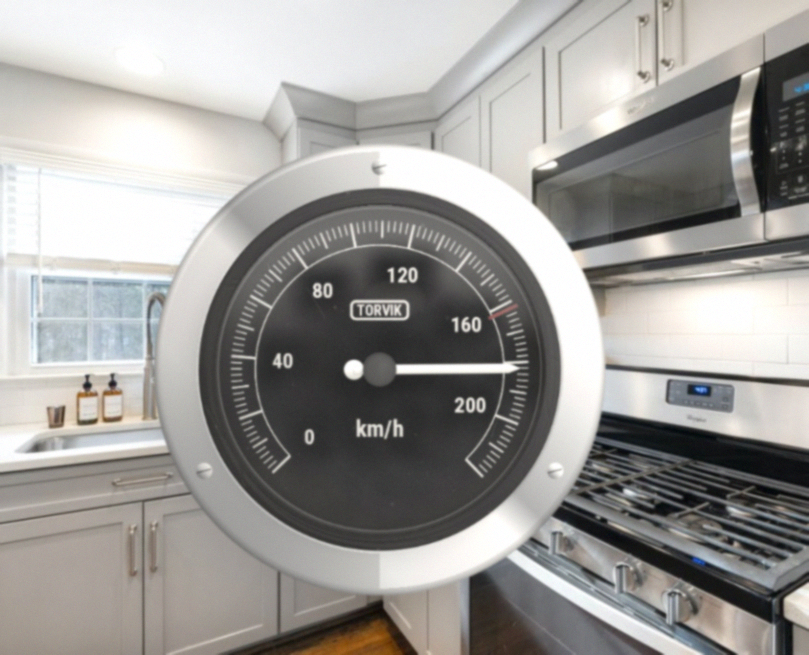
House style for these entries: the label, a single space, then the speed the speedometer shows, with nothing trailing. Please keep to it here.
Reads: 182 km/h
